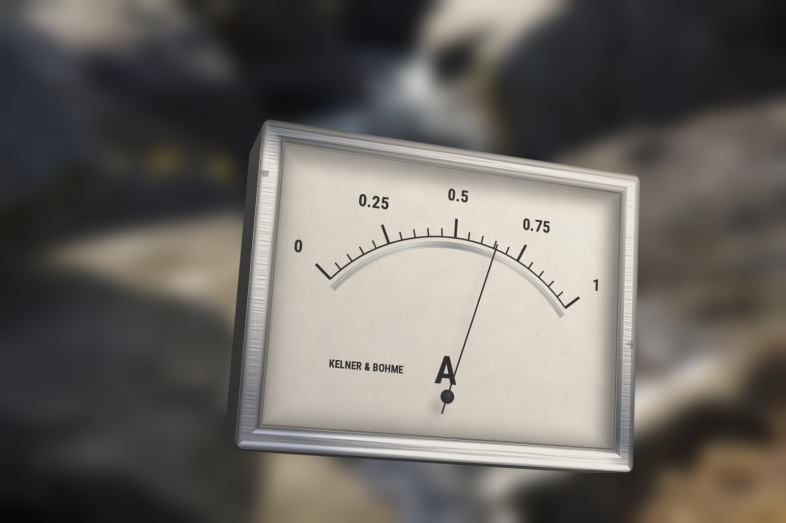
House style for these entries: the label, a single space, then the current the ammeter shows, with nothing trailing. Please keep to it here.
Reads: 0.65 A
